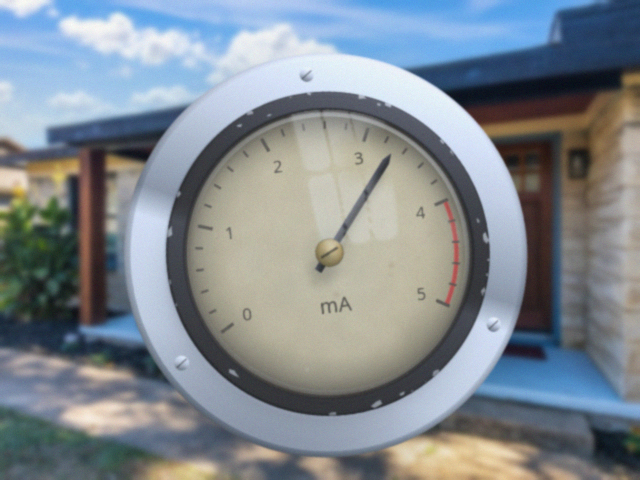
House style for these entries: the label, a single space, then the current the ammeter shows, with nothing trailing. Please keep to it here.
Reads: 3.3 mA
